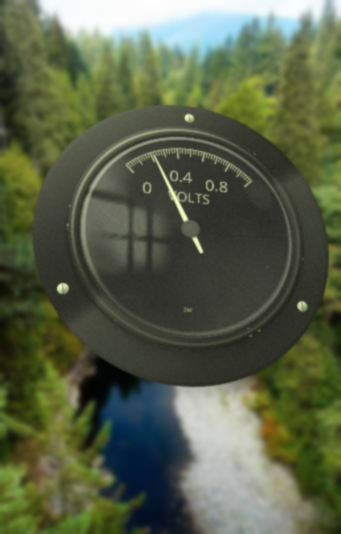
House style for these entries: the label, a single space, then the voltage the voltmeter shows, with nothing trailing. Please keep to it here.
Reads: 0.2 V
